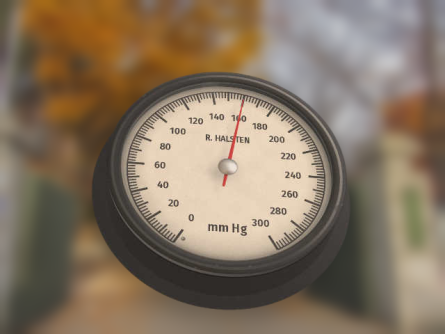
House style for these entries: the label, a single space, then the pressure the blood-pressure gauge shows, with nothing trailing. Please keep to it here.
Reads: 160 mmHg
